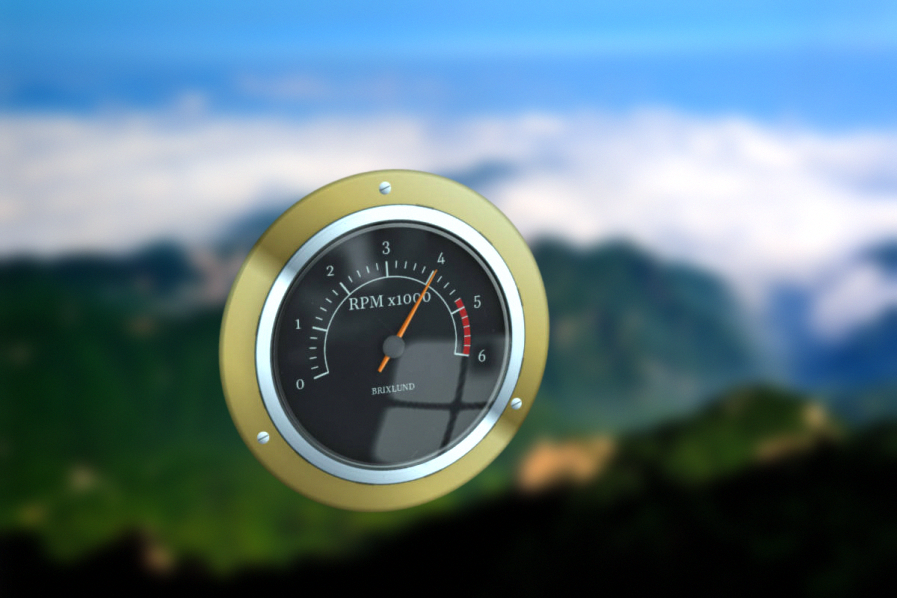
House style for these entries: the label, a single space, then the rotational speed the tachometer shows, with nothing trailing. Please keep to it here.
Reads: 4000 rpm
